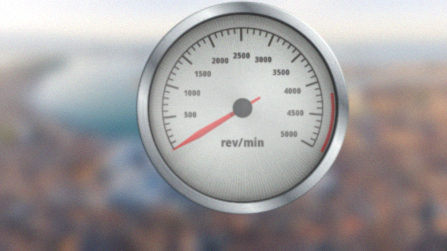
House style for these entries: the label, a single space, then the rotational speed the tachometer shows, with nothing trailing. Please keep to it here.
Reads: 0 rpm
